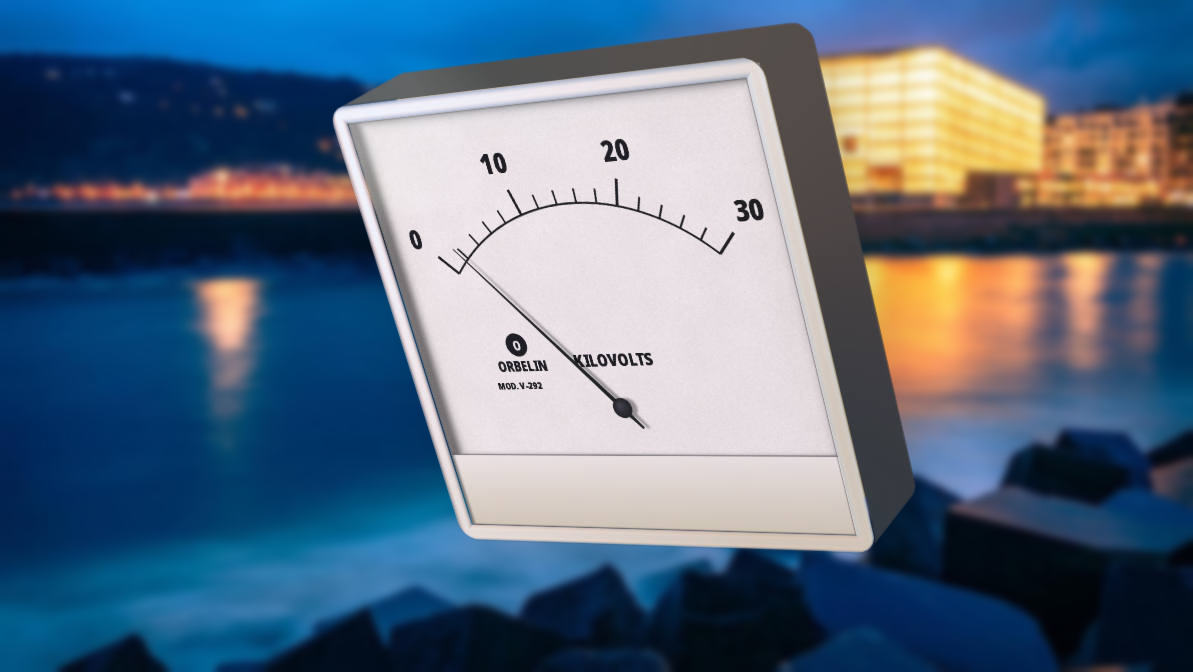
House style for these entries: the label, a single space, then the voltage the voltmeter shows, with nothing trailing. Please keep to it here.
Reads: 2 kV
